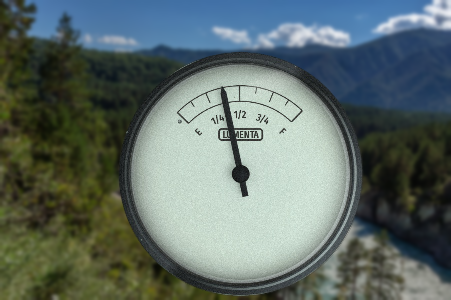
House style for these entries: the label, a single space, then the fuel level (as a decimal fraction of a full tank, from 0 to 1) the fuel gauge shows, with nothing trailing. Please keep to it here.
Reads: 0.375
